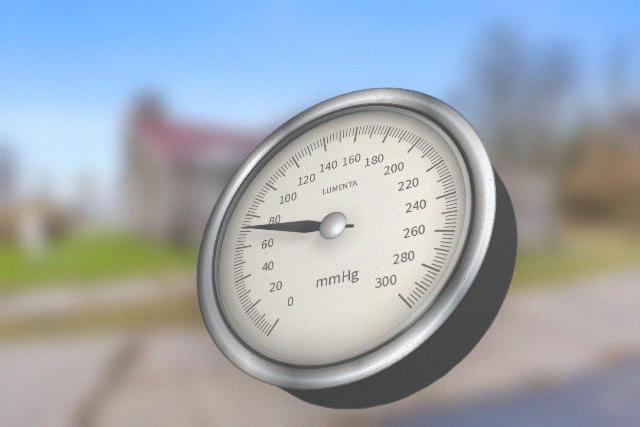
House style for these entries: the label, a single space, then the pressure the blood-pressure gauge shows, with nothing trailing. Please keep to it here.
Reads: 70 mmHg
